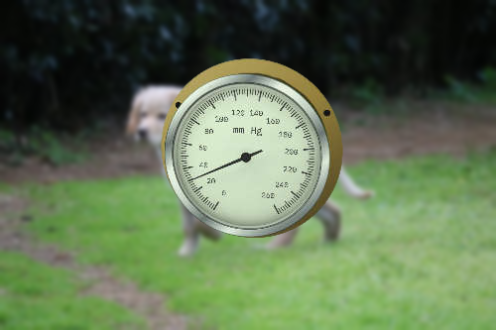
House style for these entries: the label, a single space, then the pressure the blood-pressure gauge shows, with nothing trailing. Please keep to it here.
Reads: 30 mmHg
